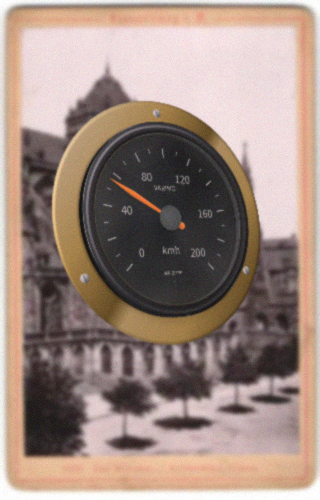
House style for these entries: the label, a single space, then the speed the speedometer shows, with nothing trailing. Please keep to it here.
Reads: 55 km/h
